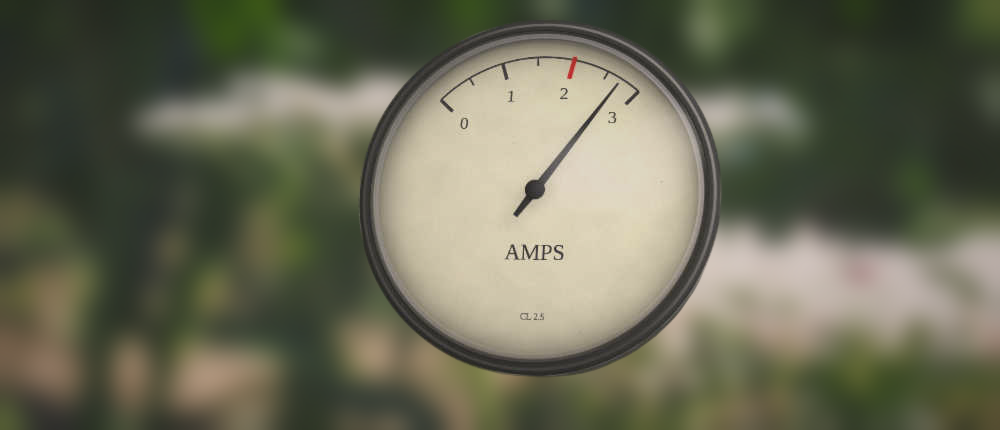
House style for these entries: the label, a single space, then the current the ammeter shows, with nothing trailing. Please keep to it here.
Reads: 2.75 A
